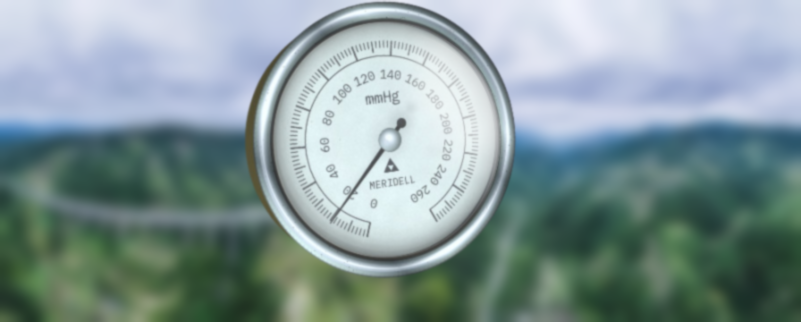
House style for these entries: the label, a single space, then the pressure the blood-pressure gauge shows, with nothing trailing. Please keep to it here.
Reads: 20 mmHg
